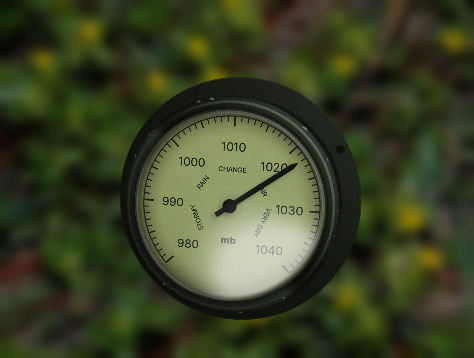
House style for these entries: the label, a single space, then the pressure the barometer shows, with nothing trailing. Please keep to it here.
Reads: 1022 mbar
